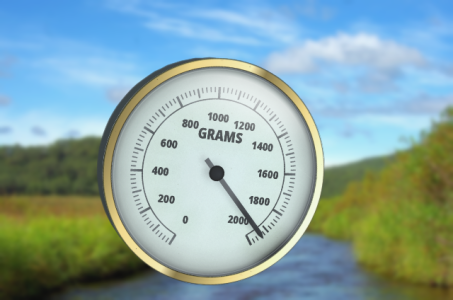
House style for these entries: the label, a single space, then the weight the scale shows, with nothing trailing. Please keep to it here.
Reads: 1940 g
